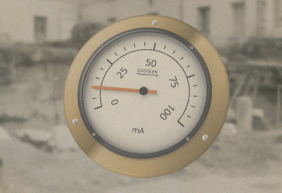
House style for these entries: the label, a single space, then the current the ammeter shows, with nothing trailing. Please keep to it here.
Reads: 10 mA
